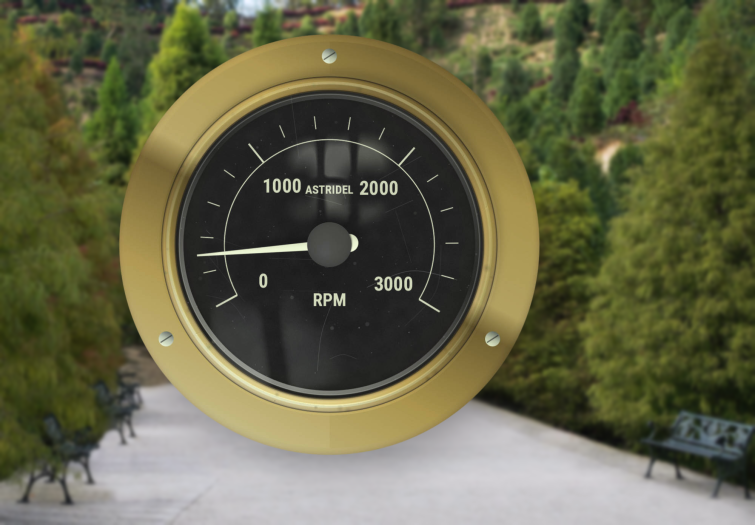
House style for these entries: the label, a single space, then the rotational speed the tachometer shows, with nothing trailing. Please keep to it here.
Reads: 300 rpm
